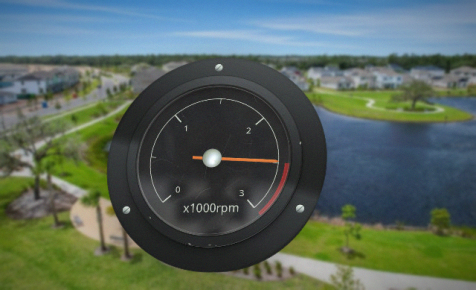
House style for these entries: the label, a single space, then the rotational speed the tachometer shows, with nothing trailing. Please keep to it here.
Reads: 2500 rpm
